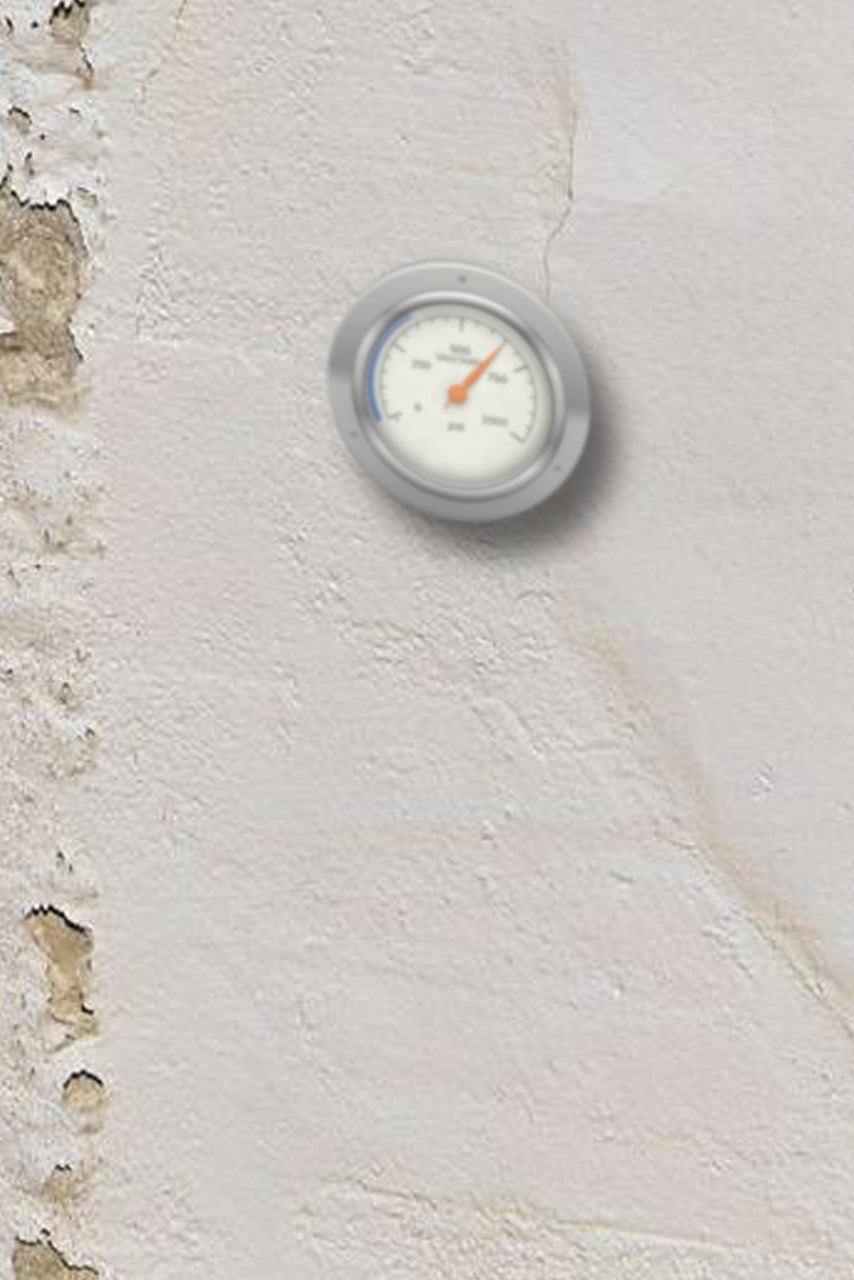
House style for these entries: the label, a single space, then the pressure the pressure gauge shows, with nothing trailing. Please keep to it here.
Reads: 650 psi
